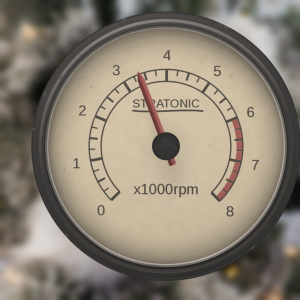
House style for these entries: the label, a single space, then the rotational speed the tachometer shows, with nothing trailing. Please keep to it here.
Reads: 3375 rpm
